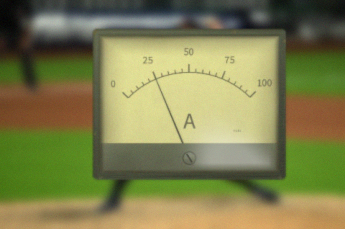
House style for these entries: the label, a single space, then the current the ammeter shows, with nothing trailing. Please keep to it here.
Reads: 25 A
